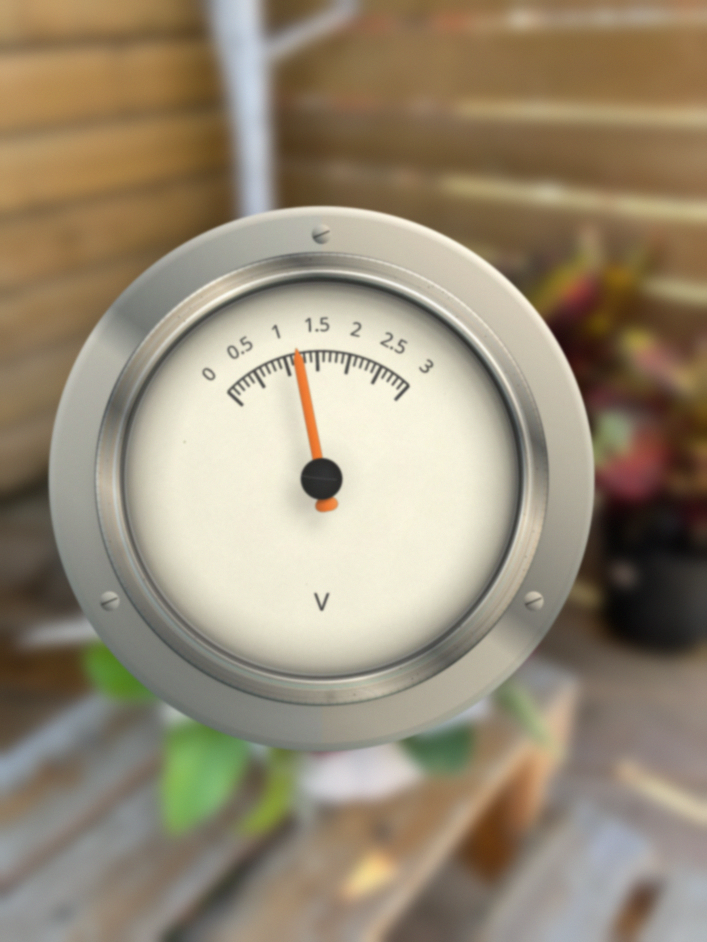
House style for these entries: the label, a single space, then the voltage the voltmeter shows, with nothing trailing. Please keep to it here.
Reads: 1.2 V
